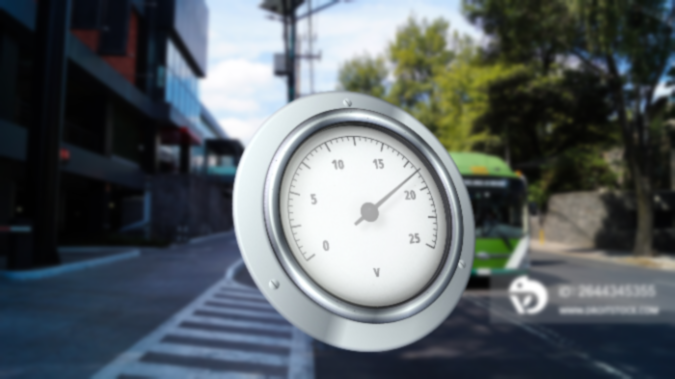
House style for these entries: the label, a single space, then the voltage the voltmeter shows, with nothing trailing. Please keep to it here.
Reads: 18.5 V
